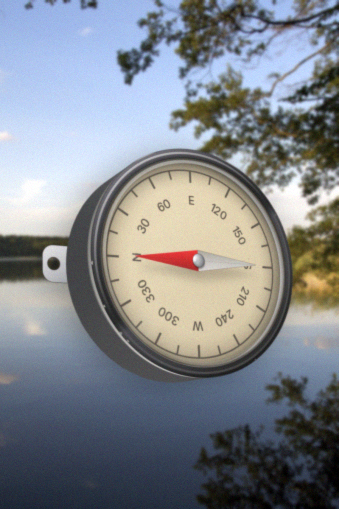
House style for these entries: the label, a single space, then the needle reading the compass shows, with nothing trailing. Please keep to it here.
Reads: 0 °
